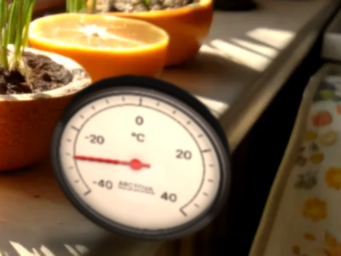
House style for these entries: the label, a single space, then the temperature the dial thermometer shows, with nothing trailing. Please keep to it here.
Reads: -28 °C
